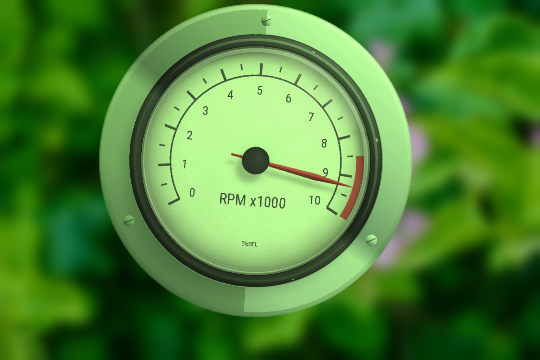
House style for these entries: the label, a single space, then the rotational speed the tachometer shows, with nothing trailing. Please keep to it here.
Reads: 9250 rpm
